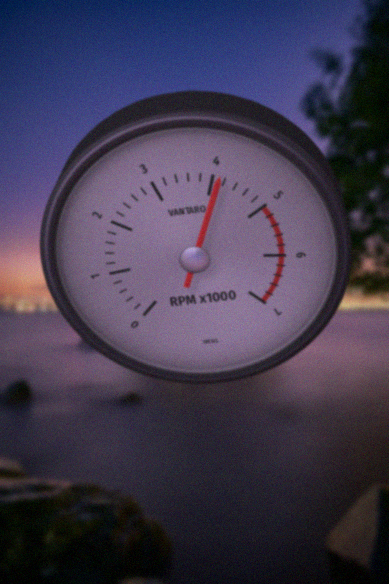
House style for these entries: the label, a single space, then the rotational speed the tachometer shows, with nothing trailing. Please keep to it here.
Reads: 4100 rpm
